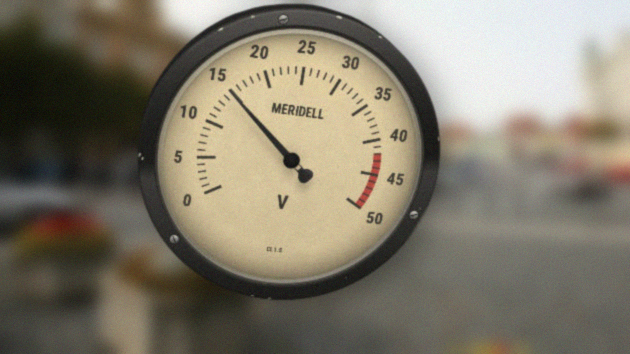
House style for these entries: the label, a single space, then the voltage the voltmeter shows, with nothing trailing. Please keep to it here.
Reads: 15 V
